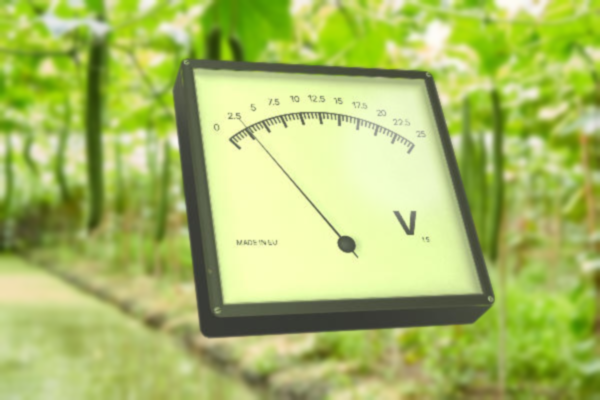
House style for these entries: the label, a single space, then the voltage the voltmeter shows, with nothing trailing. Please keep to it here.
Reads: 2.5 V
